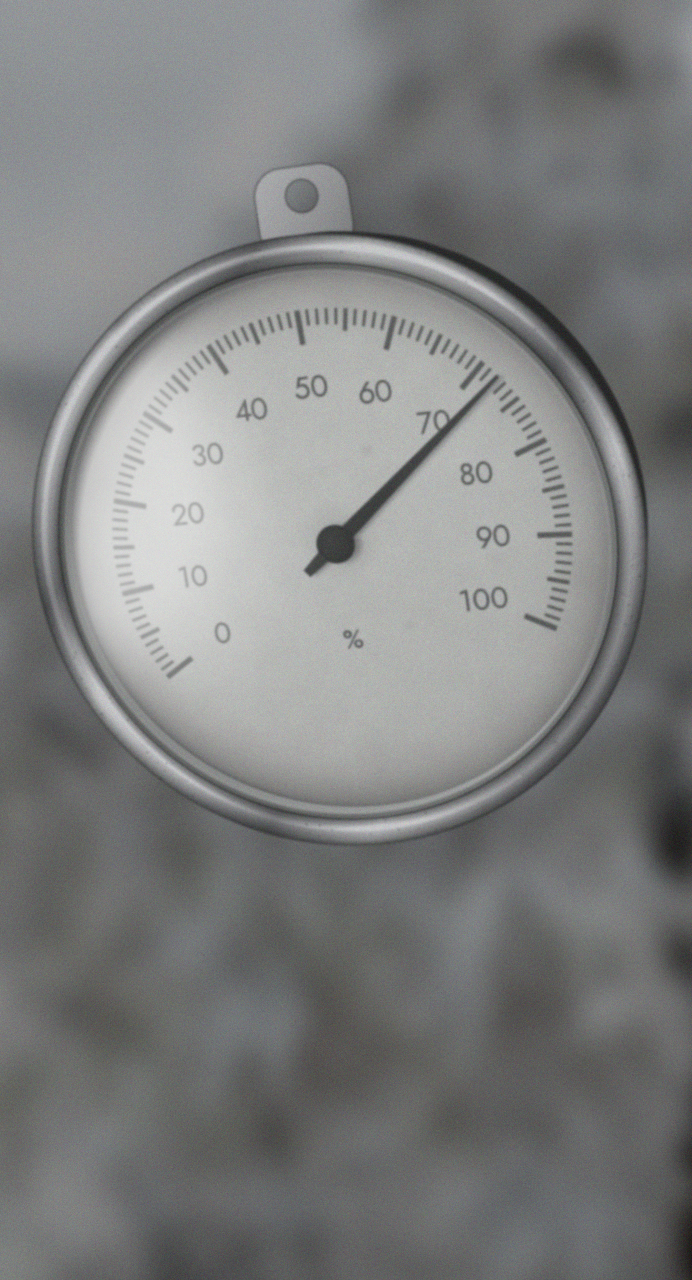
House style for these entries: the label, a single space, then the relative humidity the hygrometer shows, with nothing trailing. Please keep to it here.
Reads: 72 %
